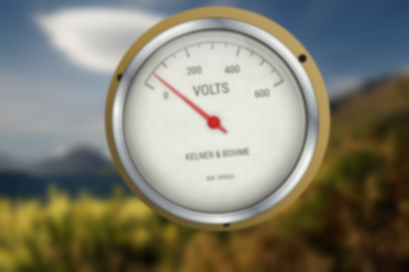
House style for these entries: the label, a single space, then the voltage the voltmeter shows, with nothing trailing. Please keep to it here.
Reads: 50 V
